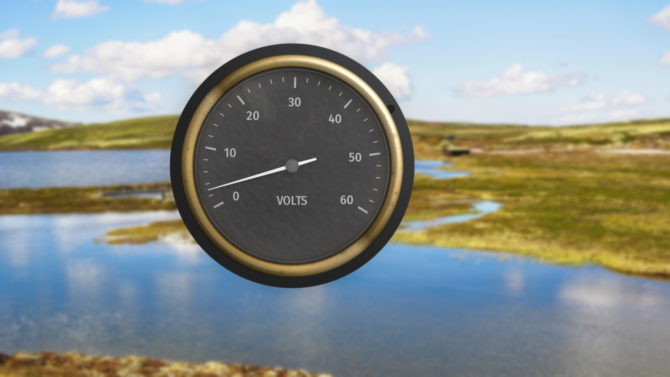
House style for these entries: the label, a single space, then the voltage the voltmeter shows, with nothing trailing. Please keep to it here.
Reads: 3 V
